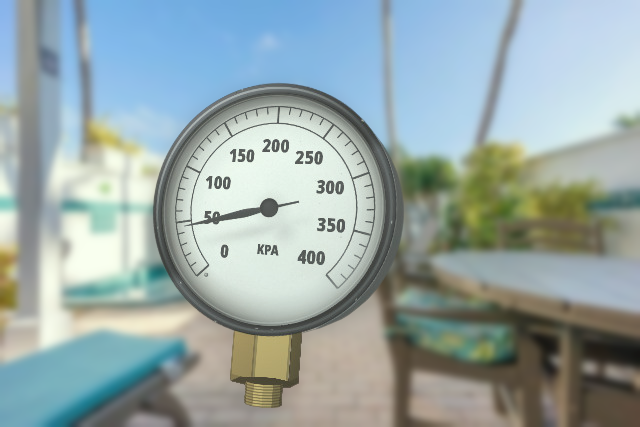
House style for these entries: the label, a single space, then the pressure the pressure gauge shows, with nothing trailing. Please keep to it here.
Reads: 45 kPa
